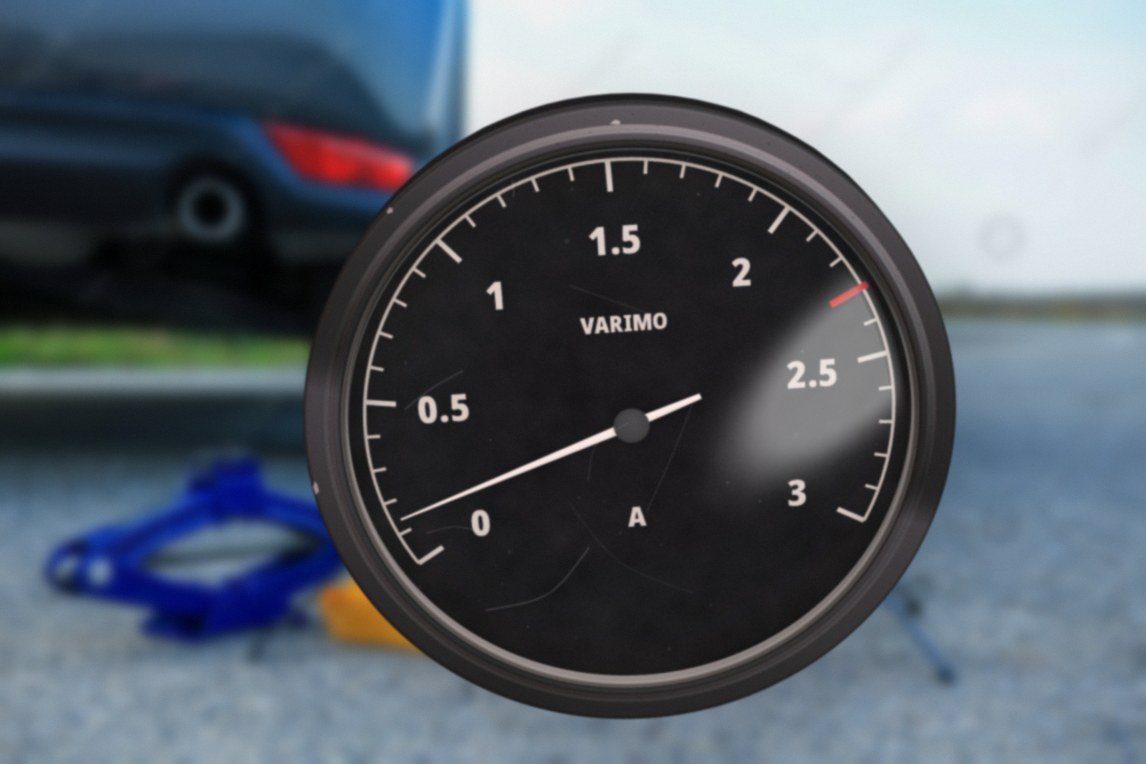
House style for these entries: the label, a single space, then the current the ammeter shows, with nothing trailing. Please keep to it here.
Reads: 0.15 A
